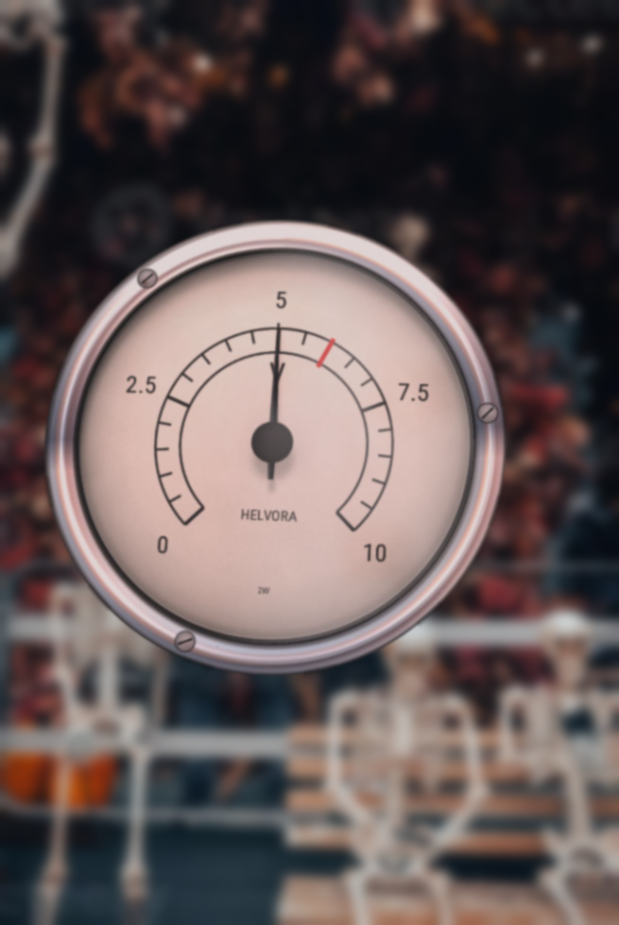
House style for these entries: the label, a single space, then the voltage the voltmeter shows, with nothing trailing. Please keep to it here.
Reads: 5 V
